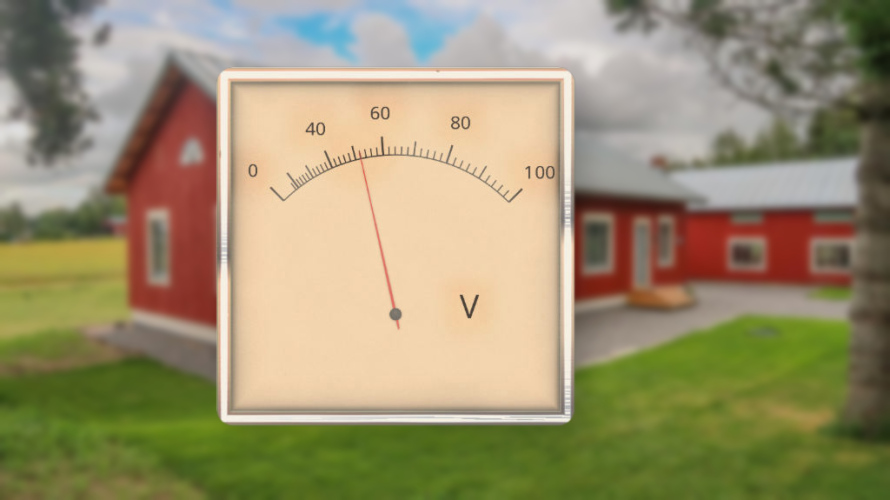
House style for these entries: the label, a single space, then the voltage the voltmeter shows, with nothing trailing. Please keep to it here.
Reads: 52 V
